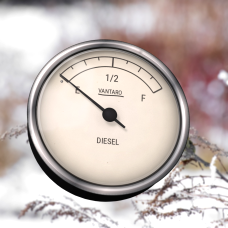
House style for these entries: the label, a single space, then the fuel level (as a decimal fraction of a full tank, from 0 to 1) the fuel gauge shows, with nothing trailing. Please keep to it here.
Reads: 0
